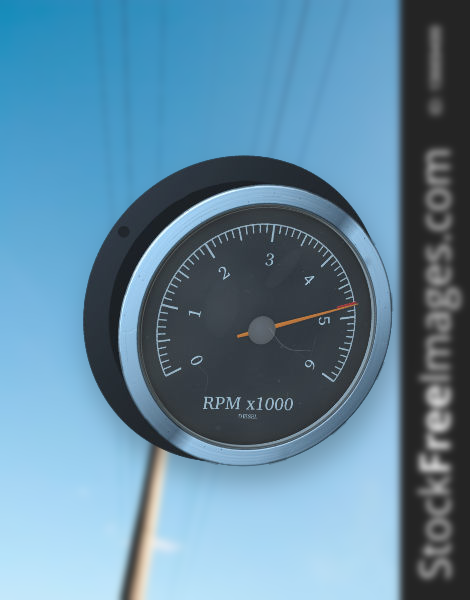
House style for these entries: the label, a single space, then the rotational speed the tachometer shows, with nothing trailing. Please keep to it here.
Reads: 4800 rpm
